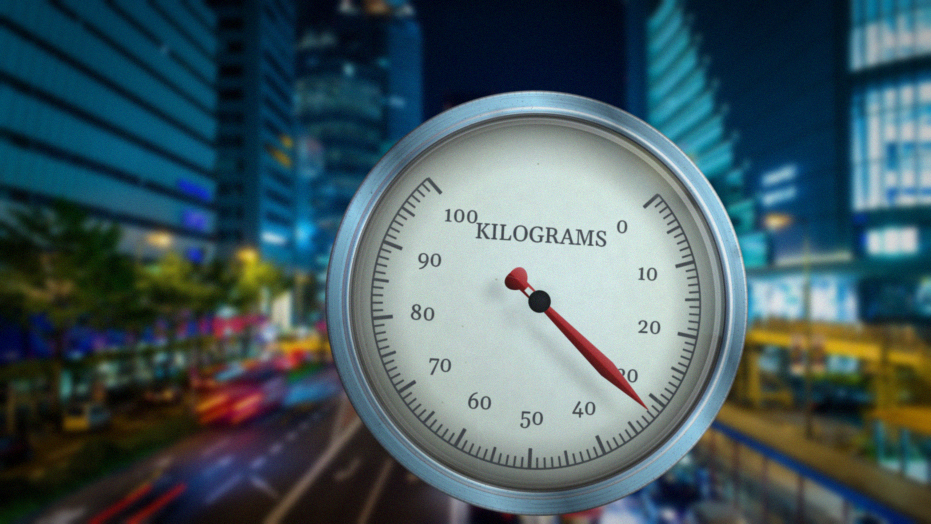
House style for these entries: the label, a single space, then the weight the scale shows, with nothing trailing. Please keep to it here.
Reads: 32 kg
